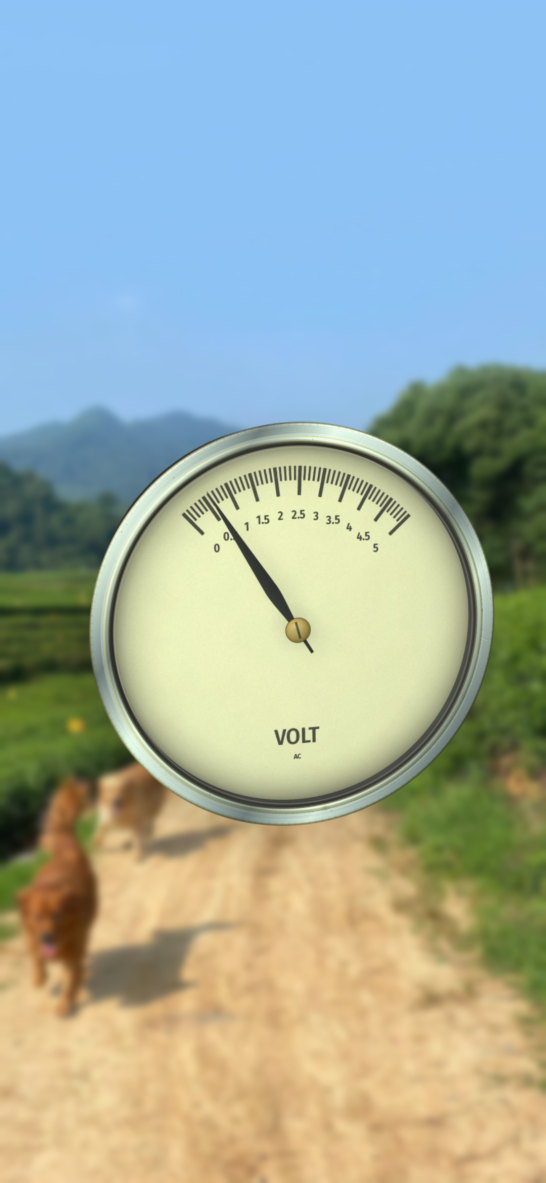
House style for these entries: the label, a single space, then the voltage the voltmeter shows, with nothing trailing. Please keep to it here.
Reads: 0.6 V
